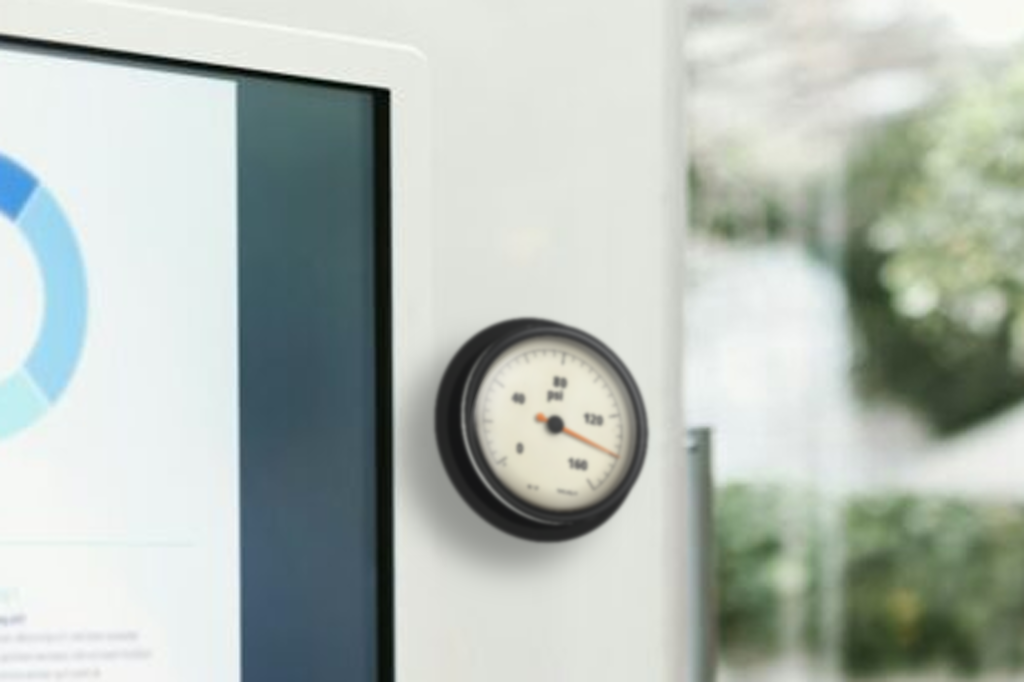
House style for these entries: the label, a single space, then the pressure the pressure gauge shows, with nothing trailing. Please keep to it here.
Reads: 140 psi
